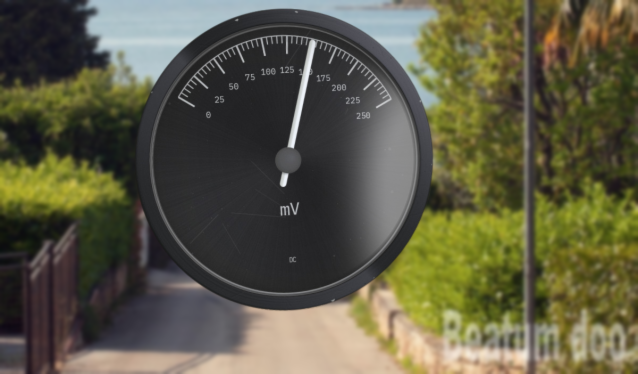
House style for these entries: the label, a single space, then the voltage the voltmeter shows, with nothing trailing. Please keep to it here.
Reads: 150 mV
